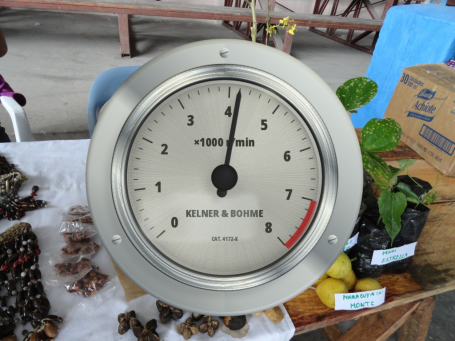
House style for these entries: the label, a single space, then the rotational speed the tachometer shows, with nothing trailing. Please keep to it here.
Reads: 4200 rpm
